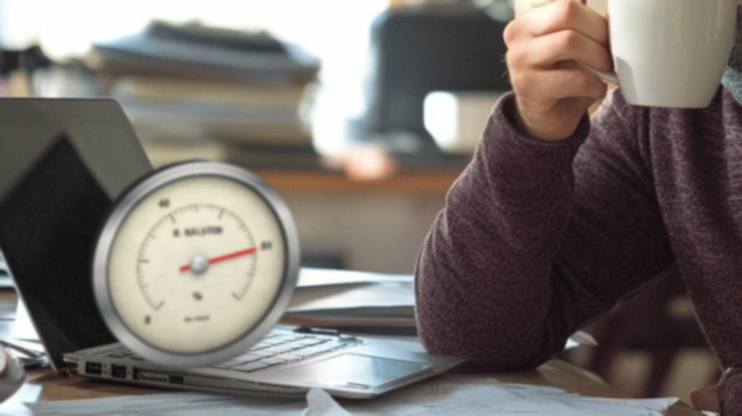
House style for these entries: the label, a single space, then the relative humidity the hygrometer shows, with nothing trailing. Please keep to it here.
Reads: 80 %
